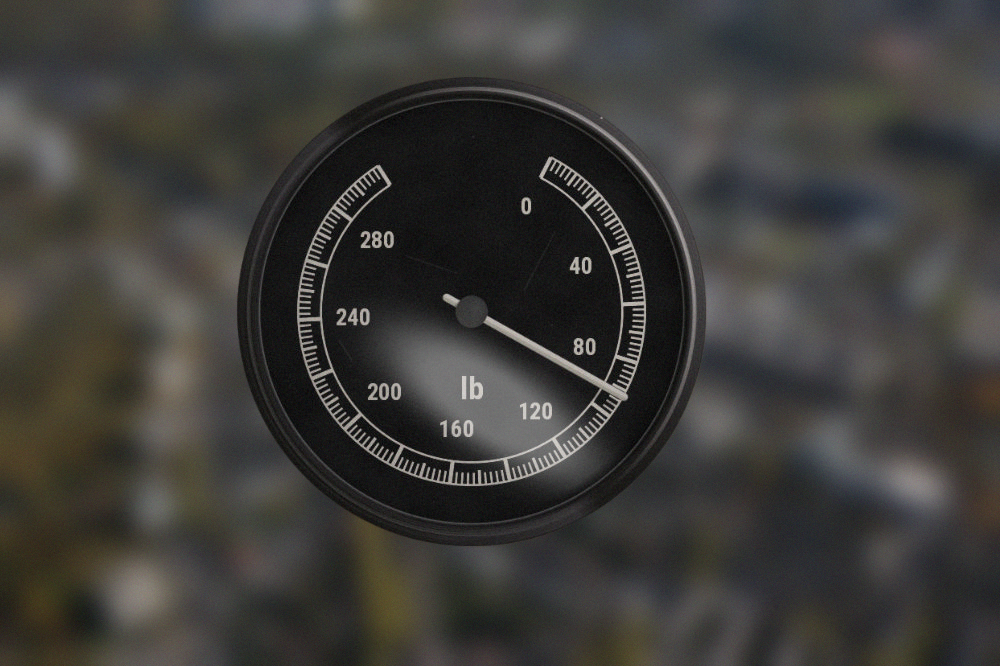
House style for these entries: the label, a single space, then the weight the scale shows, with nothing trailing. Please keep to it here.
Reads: 92 lb
